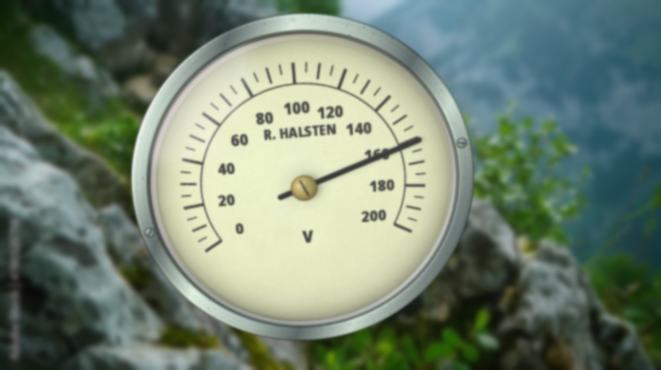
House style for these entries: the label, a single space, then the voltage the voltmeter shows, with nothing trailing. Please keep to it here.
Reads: 160 V
